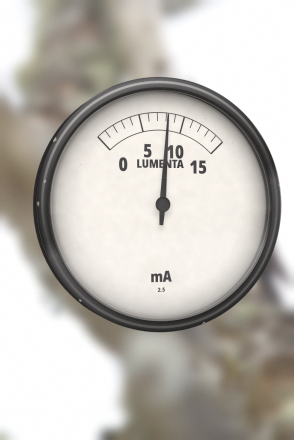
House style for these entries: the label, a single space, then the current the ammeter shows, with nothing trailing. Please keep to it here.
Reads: 8 mA
